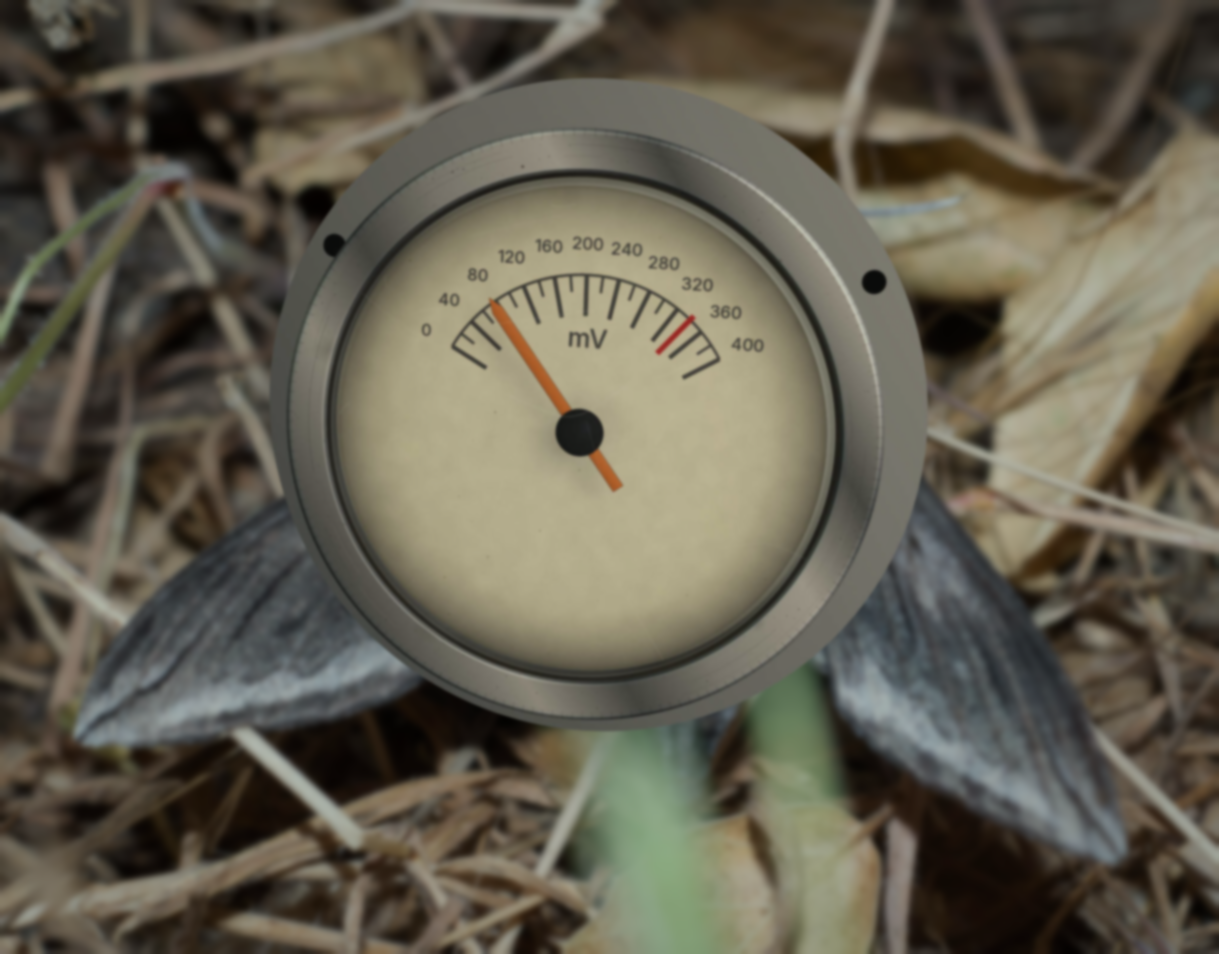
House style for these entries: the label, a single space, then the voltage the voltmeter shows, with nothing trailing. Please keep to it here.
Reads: 80 mV
